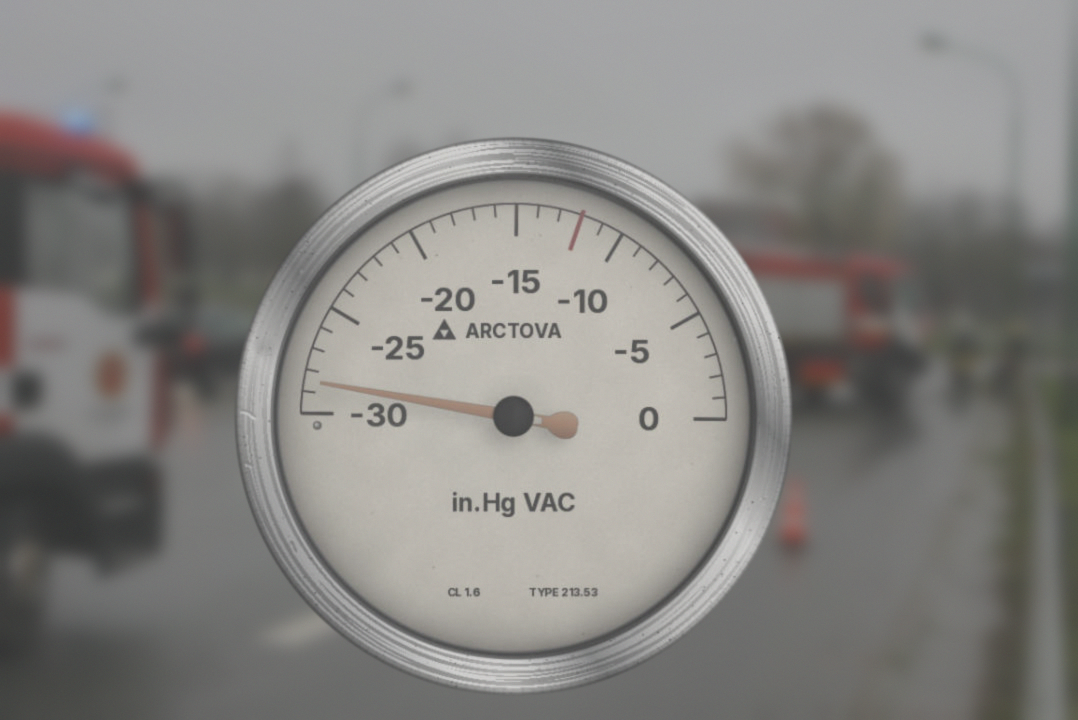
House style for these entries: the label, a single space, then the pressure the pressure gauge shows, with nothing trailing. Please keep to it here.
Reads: -28.5 inHg
